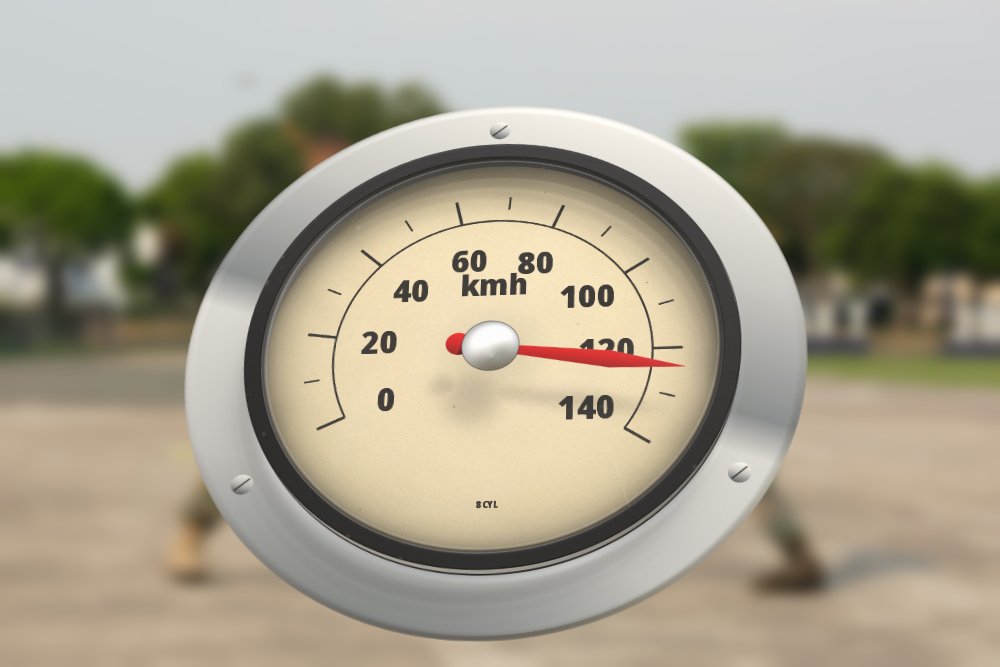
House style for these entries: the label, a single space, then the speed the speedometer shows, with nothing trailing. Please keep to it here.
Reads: 125 km/h
